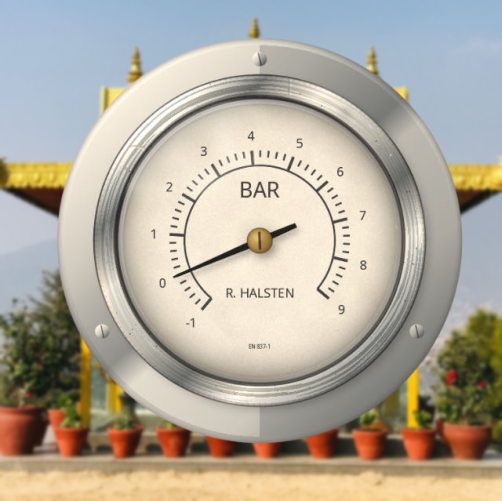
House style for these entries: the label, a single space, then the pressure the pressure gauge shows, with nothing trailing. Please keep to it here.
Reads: 0 bar
